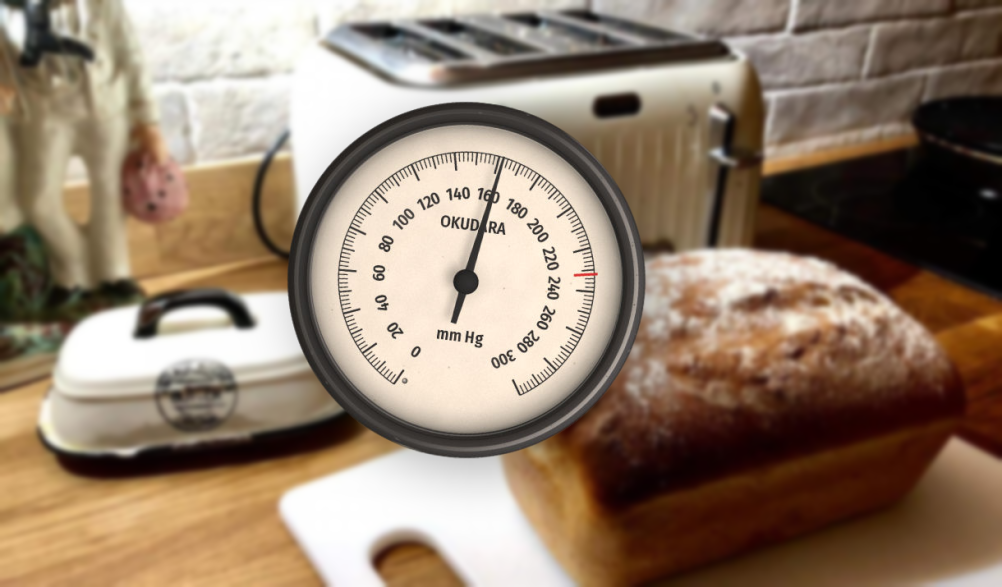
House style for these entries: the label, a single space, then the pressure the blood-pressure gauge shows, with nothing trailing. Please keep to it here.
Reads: 162 mmHg
